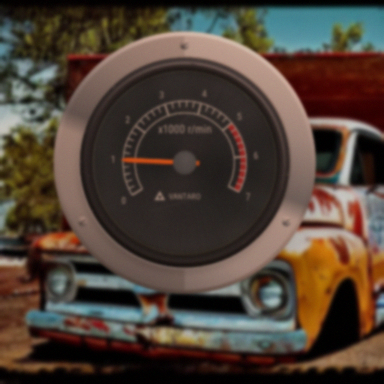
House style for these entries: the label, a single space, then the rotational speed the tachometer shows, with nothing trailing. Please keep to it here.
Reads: 1000 rpm
